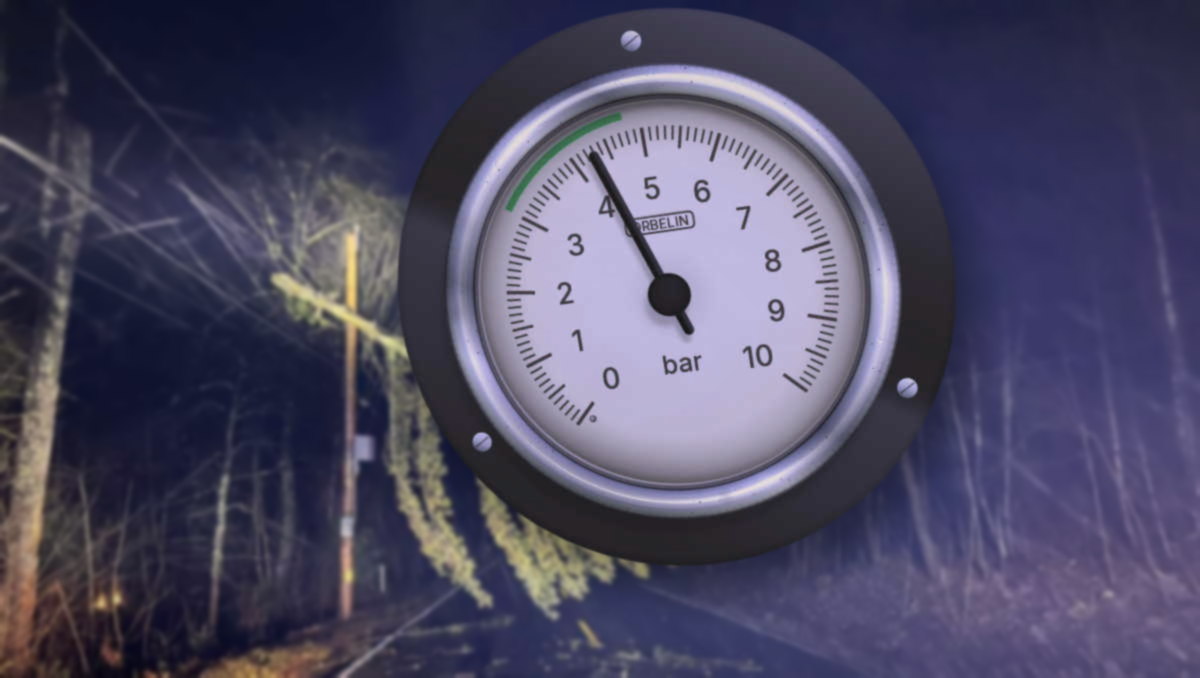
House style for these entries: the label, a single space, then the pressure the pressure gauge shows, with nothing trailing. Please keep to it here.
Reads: 4.3 bar
